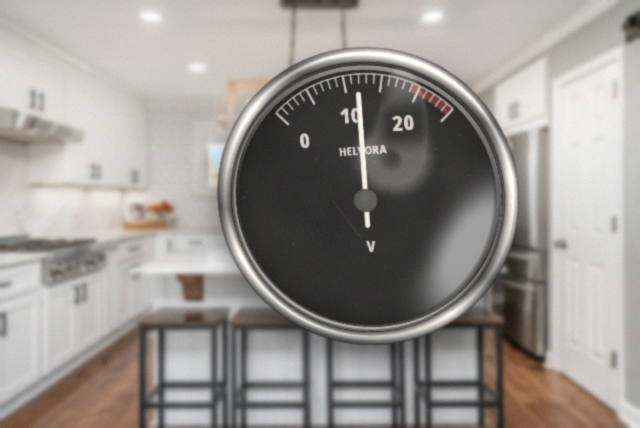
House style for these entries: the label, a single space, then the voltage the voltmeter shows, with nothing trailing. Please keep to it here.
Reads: 12 V
